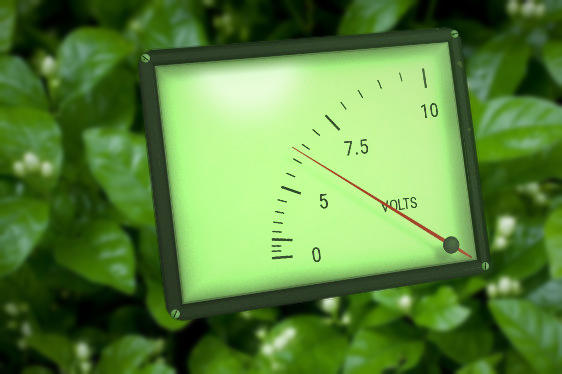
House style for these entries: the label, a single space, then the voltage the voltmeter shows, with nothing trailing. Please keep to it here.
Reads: 6.25 V
